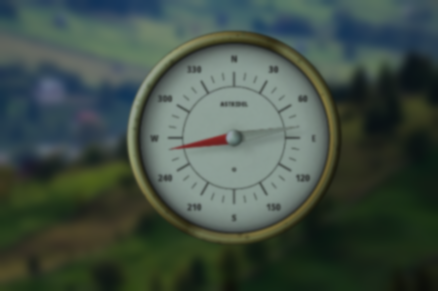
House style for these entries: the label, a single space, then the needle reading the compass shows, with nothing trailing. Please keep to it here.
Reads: 260 °
